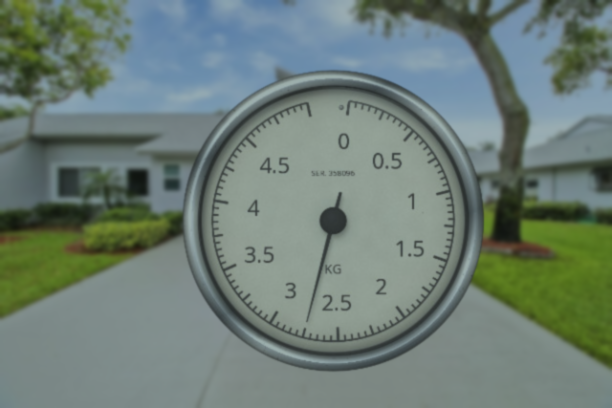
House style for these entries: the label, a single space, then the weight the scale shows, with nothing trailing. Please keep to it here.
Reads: 2.75 kg
